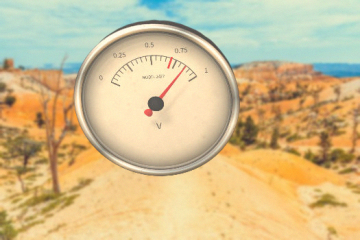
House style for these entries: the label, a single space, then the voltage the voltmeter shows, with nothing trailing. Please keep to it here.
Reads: 0.85 V
